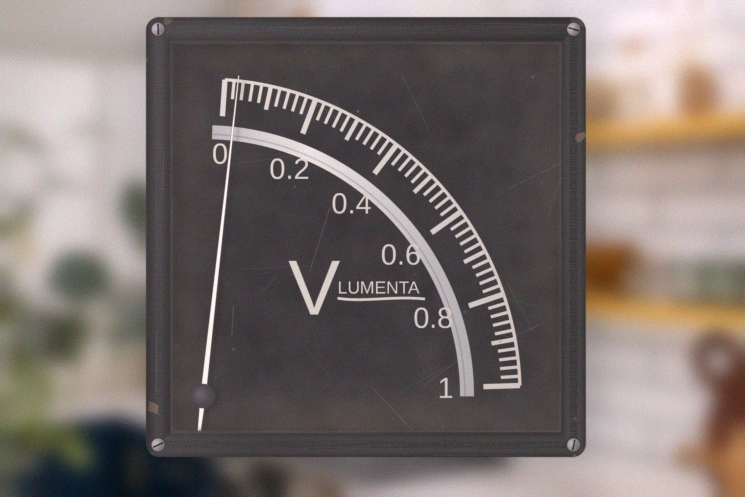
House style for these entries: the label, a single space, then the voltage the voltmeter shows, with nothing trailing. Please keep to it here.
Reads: 0.03 V
